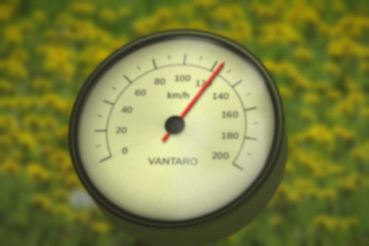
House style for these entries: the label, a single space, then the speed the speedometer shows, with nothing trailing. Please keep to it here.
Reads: 125 km/h
